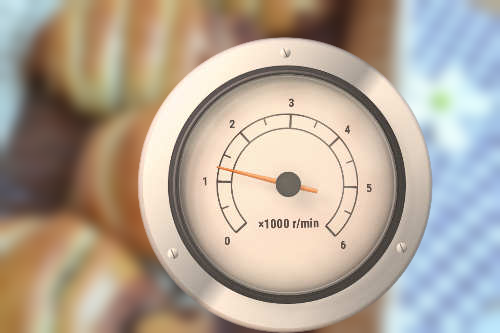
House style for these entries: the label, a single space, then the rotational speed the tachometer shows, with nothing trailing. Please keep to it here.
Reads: 1250 rpm
